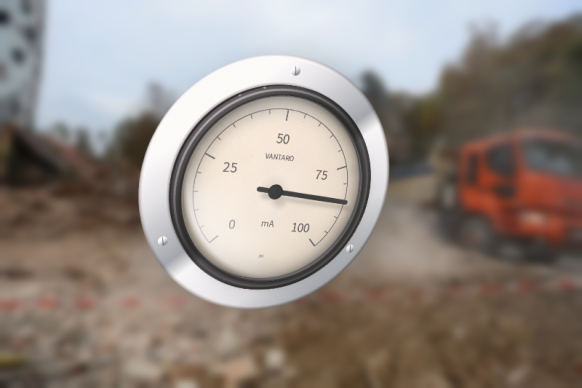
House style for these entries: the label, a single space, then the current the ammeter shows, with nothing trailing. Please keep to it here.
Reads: 85 mA
